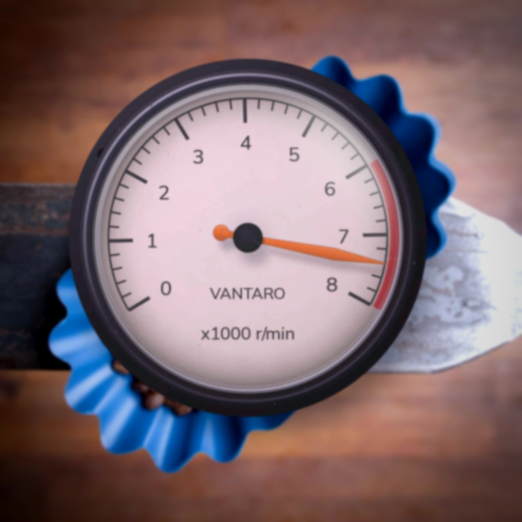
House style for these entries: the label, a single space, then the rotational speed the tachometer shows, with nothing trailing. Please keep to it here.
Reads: 7400 rpm
